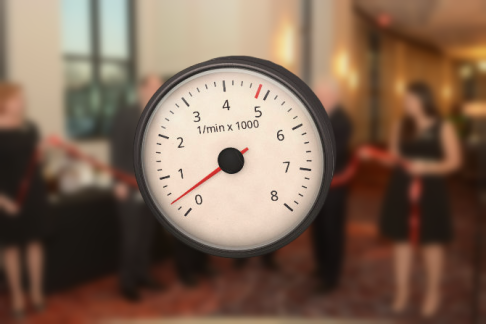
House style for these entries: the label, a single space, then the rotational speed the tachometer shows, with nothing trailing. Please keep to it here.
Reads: 400 rpm
